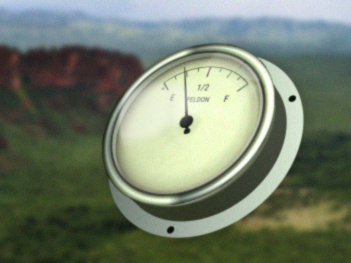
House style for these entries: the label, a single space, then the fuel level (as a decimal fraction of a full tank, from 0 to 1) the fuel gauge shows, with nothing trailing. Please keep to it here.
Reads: 0.25
